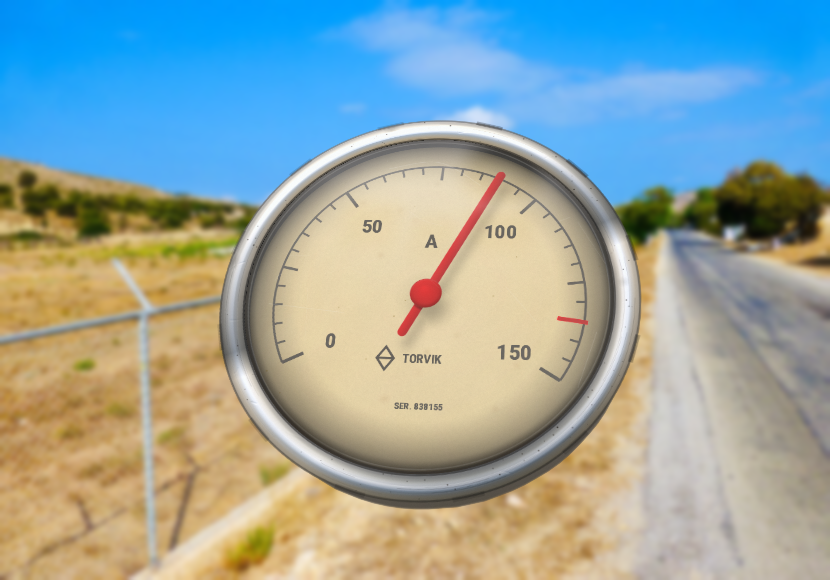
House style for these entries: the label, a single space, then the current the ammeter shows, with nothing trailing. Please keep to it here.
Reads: 90 A
